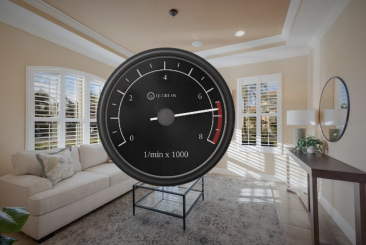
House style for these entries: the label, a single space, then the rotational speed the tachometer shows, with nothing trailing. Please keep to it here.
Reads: 6750 rpm
